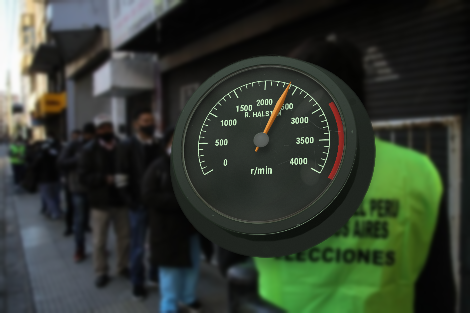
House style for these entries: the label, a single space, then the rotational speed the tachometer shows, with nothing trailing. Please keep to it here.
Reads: 2400 rpm
